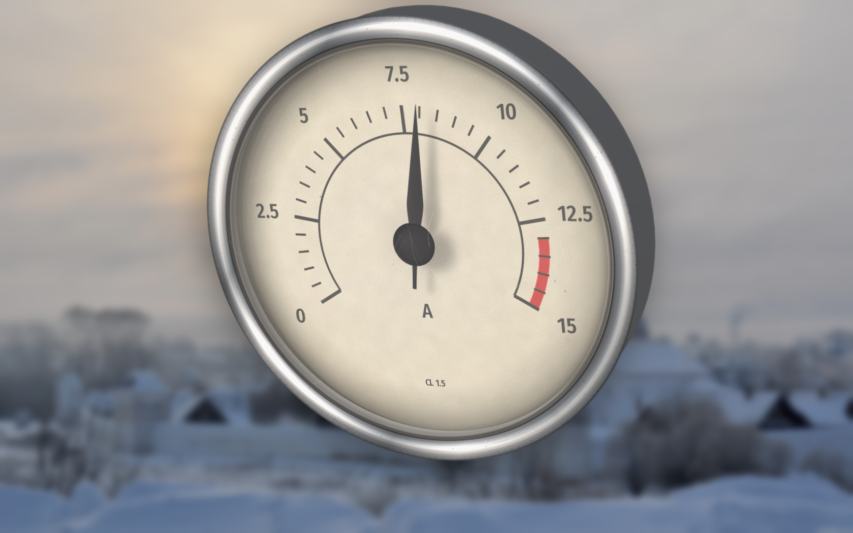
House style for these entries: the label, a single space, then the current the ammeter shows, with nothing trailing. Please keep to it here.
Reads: 8 A
